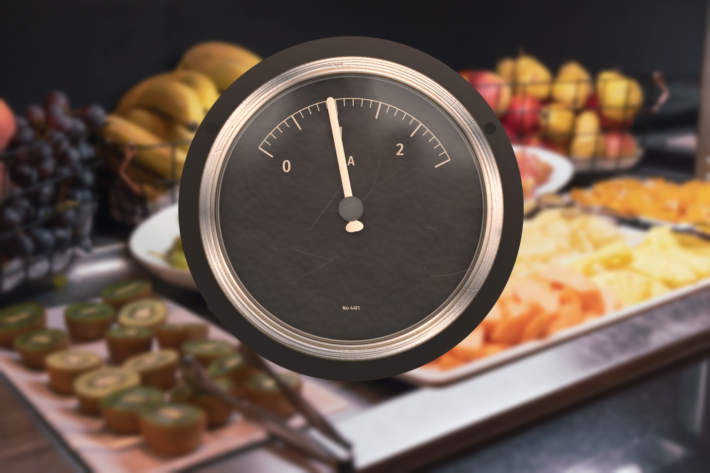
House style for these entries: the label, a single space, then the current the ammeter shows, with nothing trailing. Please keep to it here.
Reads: 0.95 A
